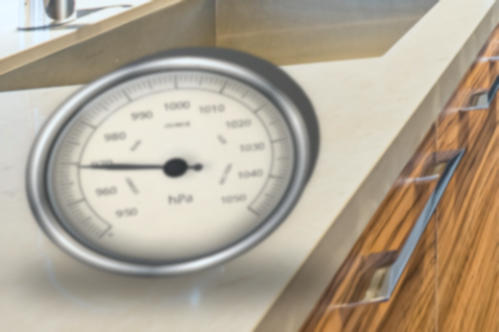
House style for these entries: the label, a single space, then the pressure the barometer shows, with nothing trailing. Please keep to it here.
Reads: 970 hPa
